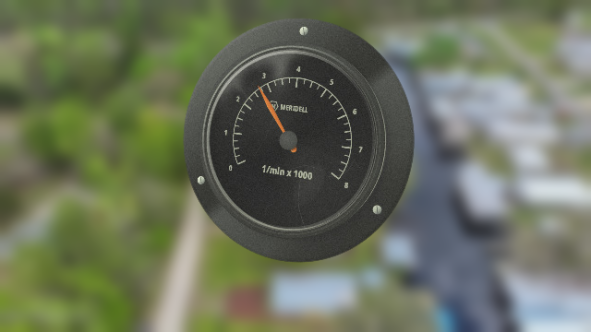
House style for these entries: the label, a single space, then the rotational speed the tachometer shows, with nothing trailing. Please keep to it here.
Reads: 2750 rpm
